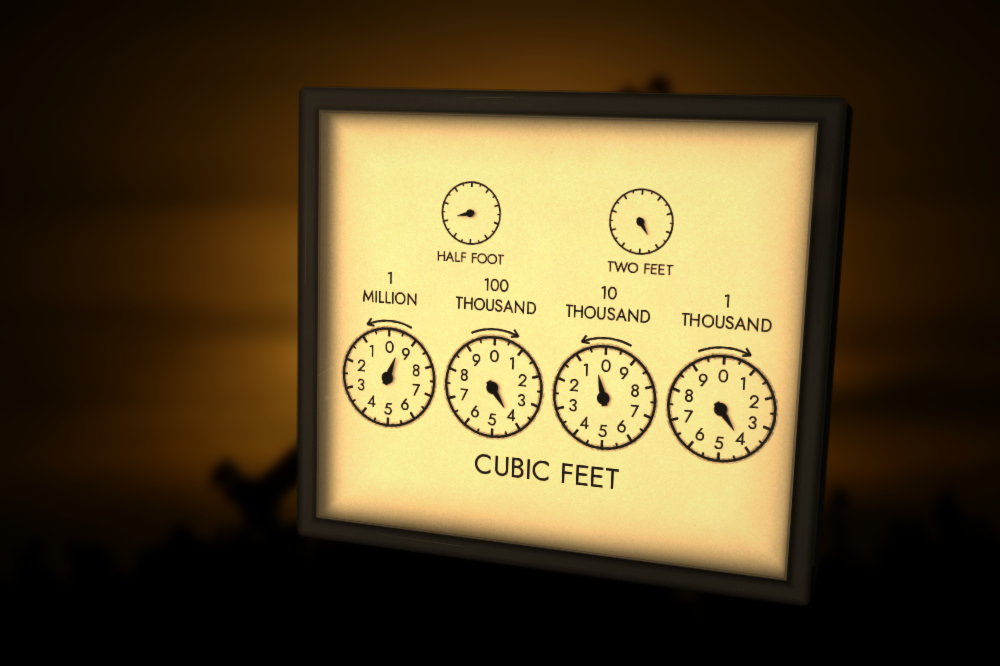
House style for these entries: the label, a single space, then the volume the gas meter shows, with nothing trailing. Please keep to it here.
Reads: 940400 ft³
